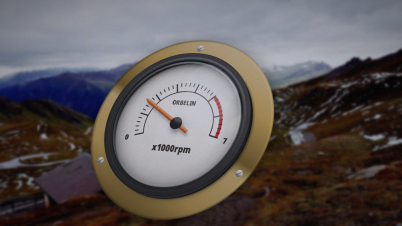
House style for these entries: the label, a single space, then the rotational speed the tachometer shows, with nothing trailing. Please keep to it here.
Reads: 1600 rpm
